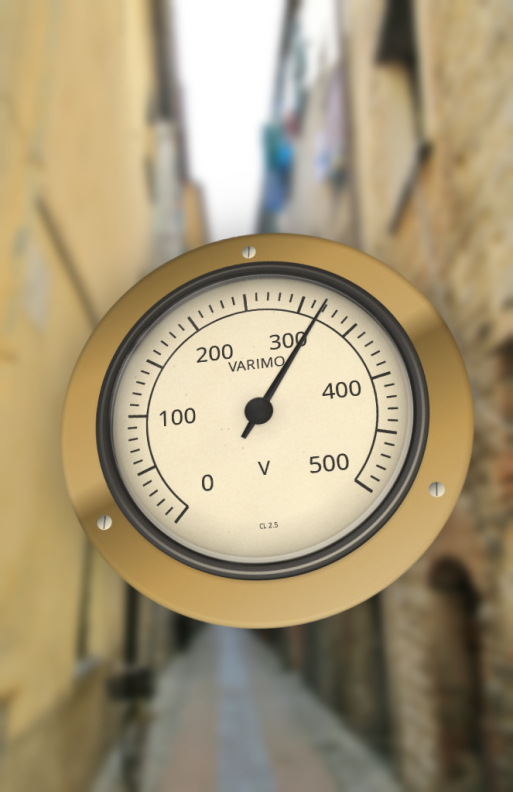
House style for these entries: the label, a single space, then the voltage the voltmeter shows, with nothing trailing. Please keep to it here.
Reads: 320 V
